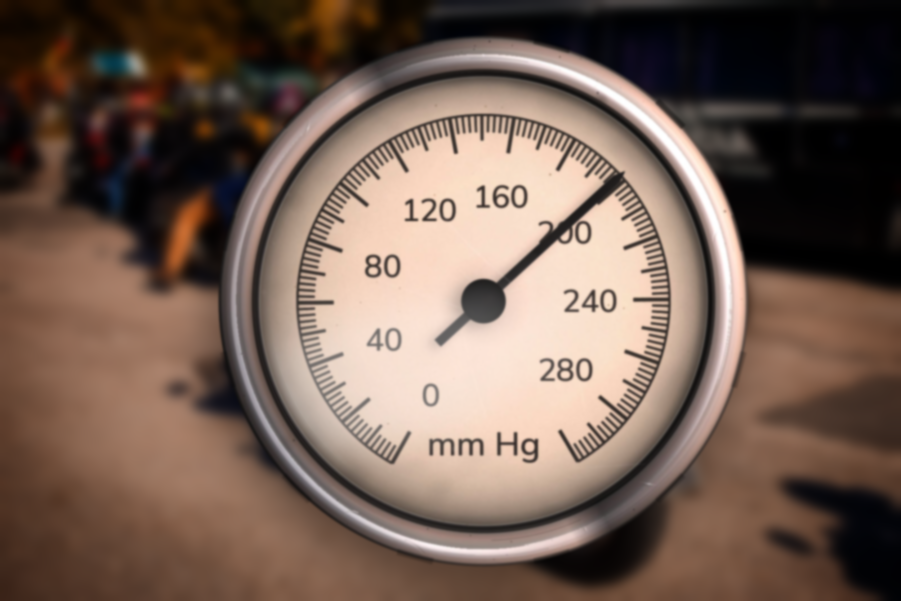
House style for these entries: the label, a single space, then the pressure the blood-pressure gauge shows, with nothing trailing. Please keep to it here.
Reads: 198 mmHg
